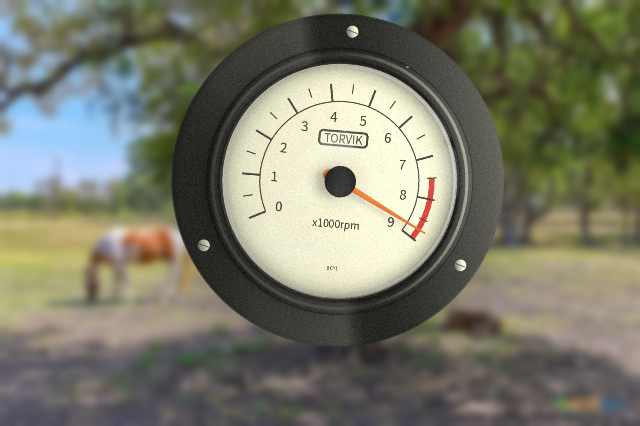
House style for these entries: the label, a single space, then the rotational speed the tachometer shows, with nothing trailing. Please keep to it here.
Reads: 8750 rpm
